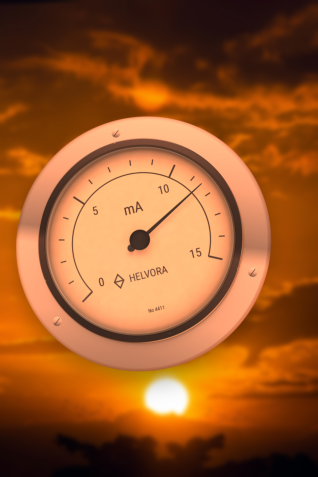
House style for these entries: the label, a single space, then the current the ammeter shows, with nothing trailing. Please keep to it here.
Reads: 11.5 mA
